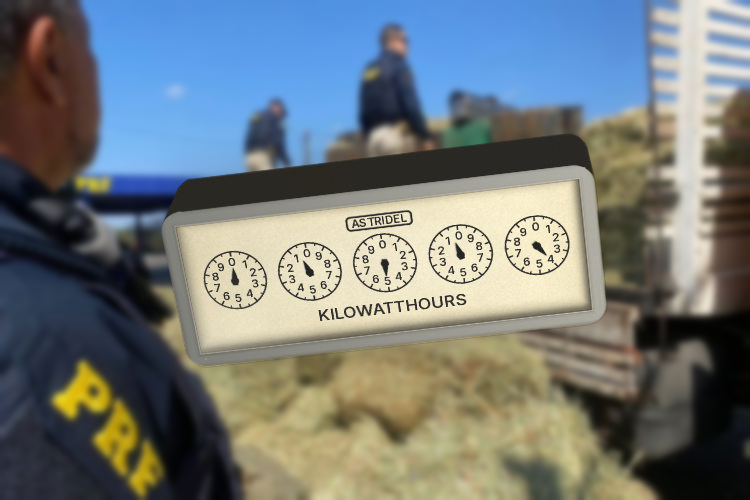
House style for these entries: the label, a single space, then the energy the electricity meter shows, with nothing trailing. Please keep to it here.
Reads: 504 kWh
